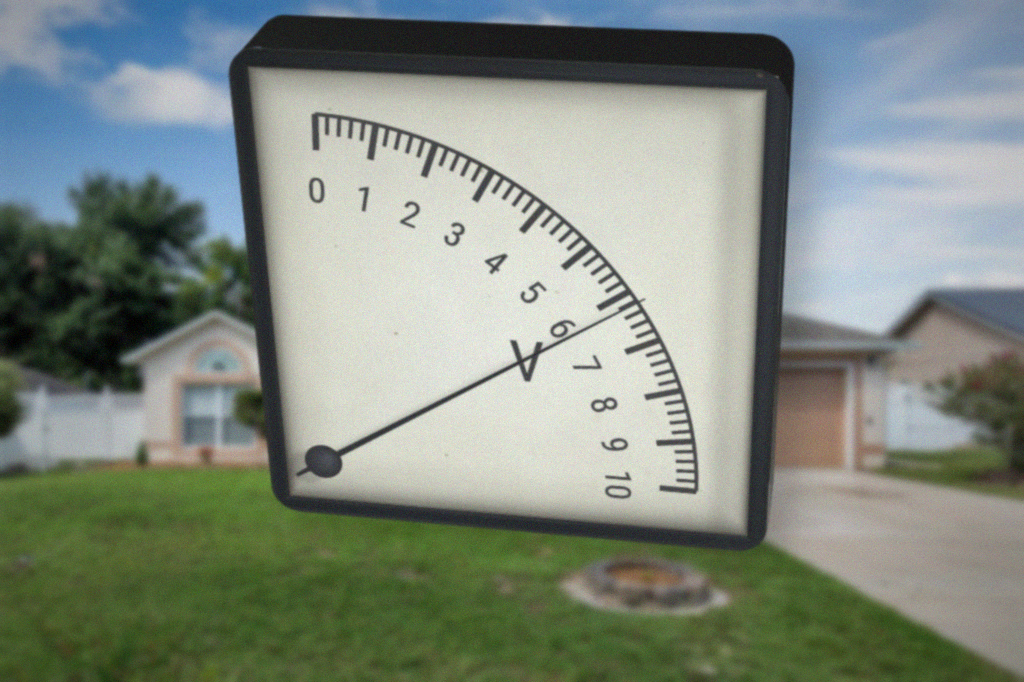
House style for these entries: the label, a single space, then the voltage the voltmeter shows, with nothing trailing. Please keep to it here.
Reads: 6.2 V
